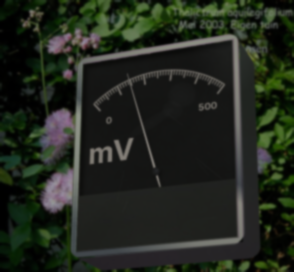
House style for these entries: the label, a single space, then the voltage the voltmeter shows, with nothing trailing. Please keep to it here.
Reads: 150 mV
